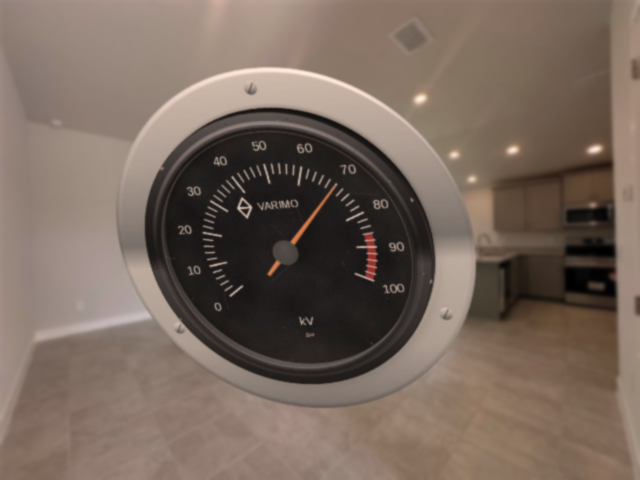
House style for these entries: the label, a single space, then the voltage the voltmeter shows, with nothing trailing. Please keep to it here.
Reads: 70 kV
